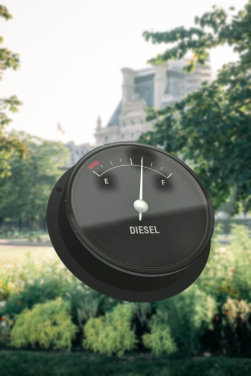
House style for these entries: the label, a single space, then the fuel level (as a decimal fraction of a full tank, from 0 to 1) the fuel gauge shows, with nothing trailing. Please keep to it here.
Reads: 0.625
